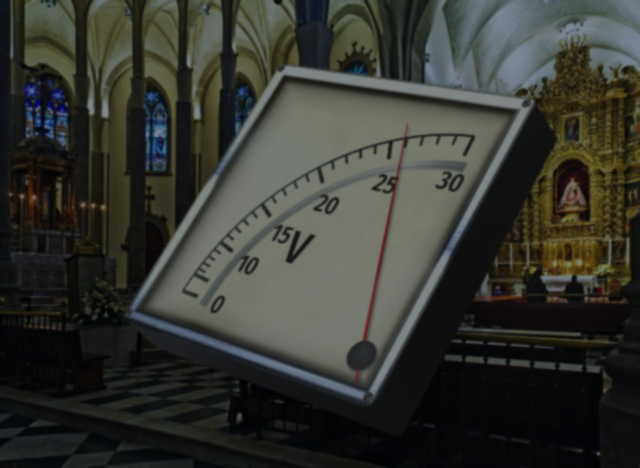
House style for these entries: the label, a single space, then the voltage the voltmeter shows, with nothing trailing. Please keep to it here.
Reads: 26 V
